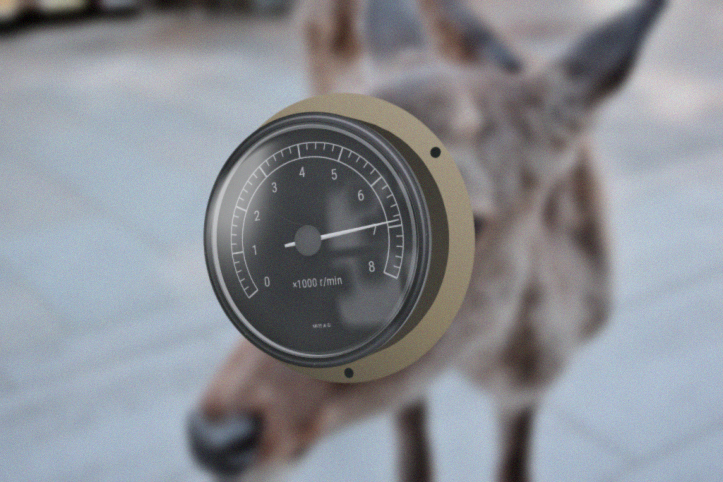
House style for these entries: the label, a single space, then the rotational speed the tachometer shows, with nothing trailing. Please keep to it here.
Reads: 6900 rpm
